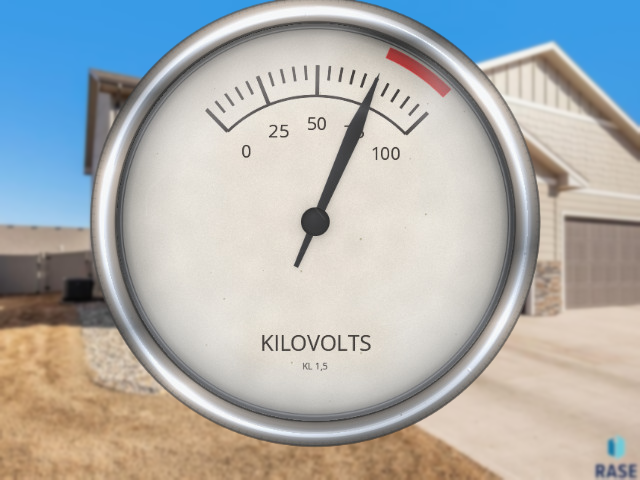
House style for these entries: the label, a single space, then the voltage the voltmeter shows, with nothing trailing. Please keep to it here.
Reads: 75 kV
